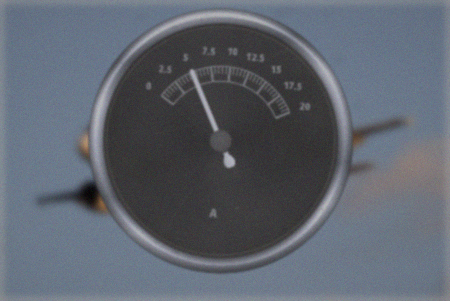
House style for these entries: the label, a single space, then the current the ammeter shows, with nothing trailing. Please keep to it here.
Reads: 5 A
